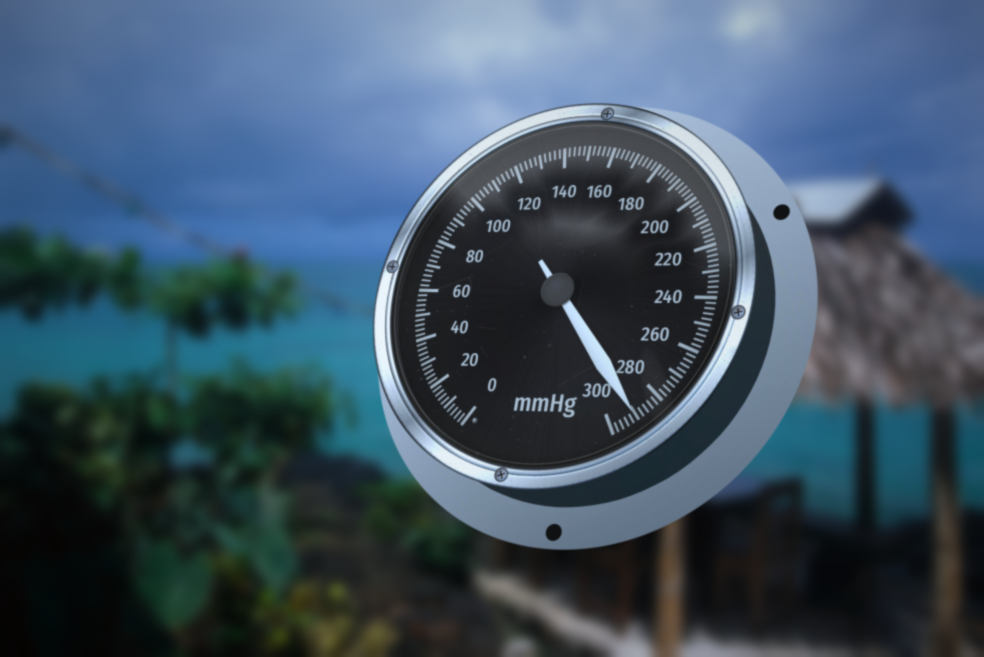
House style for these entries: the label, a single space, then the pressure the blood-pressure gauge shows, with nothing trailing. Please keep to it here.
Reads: 290 mmHg
